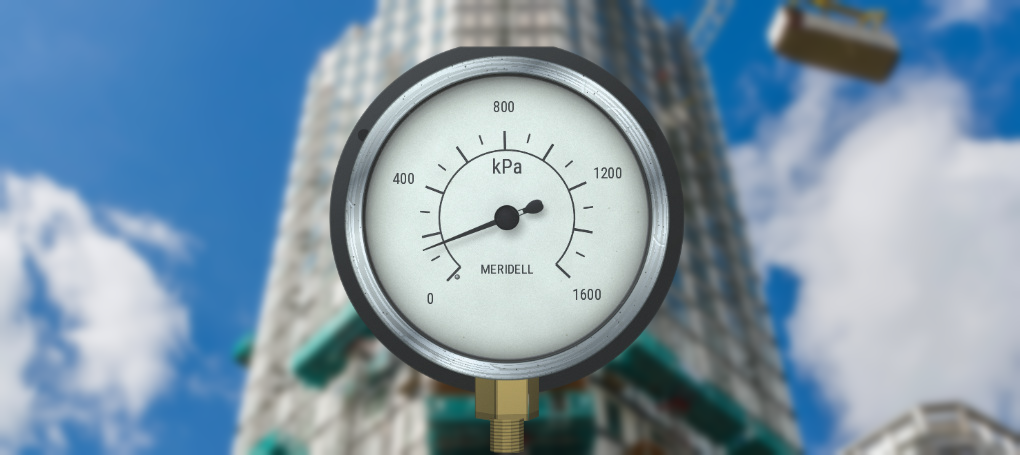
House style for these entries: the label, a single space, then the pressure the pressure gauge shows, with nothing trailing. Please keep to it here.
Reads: 150 kPa
